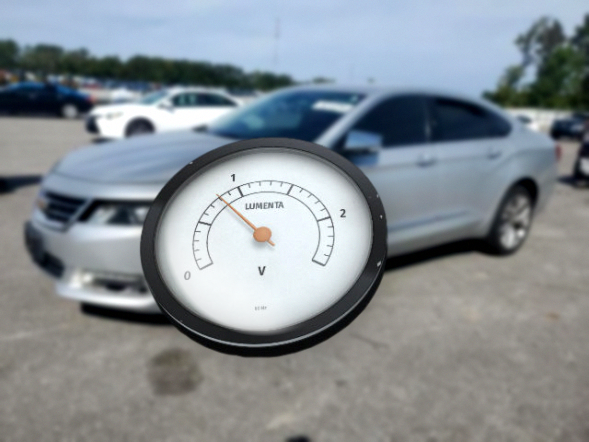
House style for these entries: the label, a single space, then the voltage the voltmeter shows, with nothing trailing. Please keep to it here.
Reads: 0.8 V
